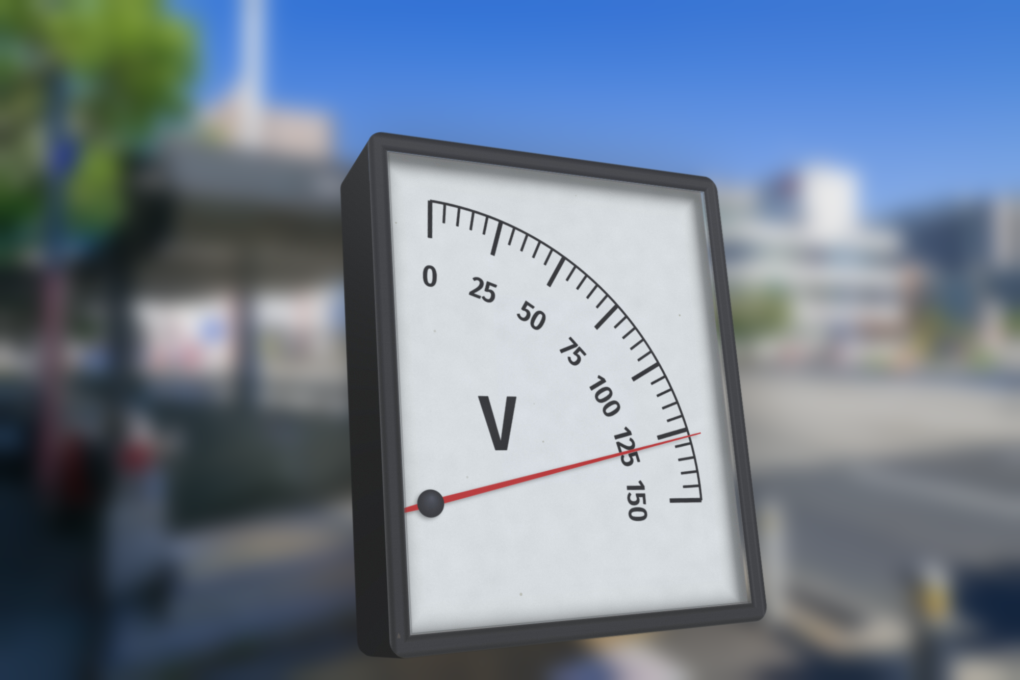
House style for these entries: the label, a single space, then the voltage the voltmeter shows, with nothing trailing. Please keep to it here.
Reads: 127.5 V
